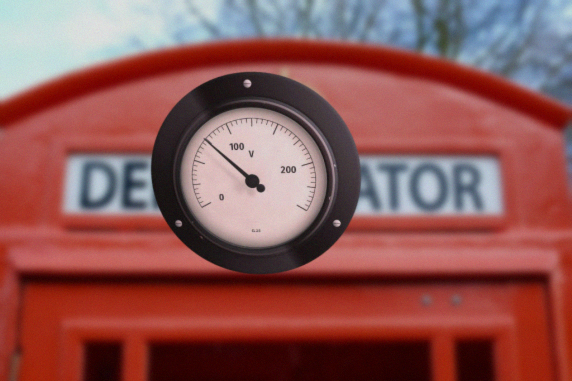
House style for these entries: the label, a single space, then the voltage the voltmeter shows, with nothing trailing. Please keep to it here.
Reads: 75 V
